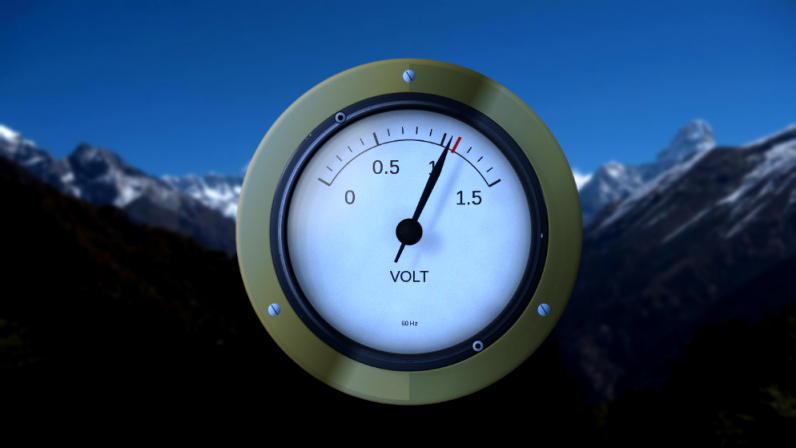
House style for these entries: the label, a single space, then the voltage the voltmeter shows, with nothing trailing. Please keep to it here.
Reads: 1.05 V
